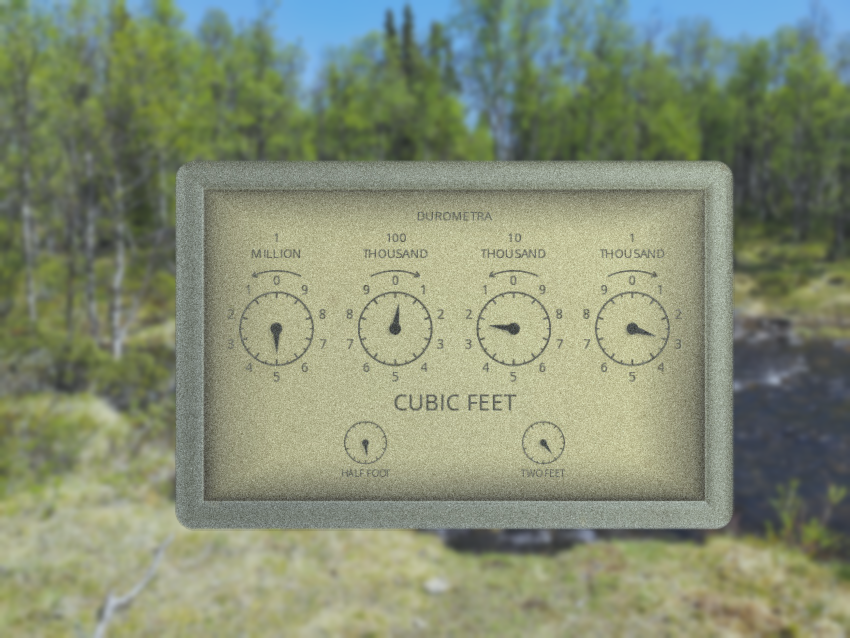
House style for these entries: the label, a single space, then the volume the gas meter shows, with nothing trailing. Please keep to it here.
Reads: 502300 ft³
